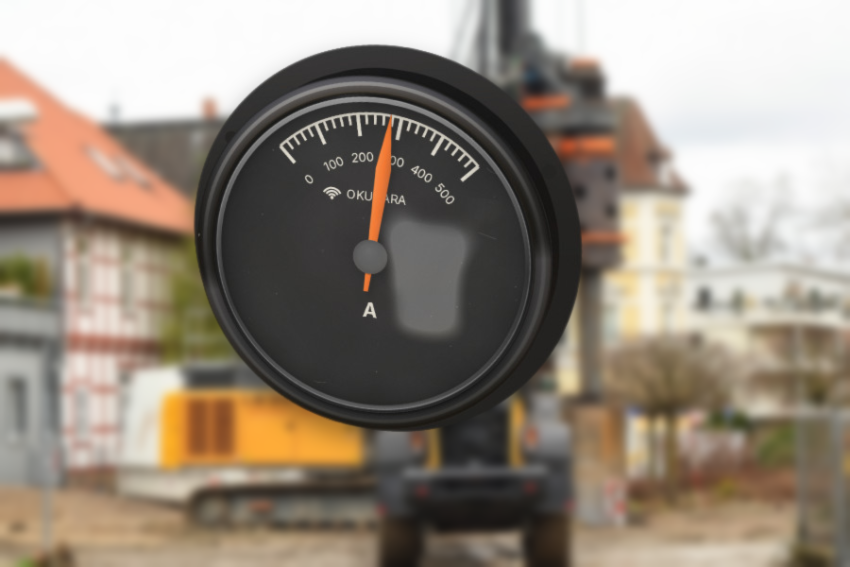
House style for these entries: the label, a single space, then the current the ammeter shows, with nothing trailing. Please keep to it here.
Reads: 280 A
